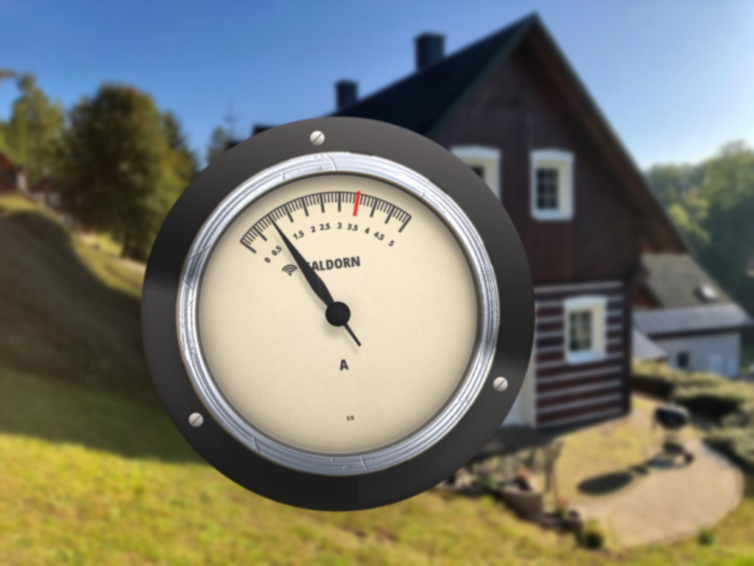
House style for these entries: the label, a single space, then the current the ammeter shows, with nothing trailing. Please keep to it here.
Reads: 1 A
